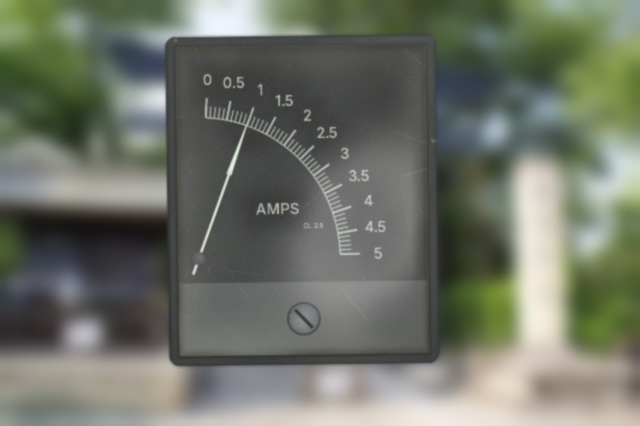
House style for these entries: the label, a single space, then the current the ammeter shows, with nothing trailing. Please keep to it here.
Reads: 1 A
